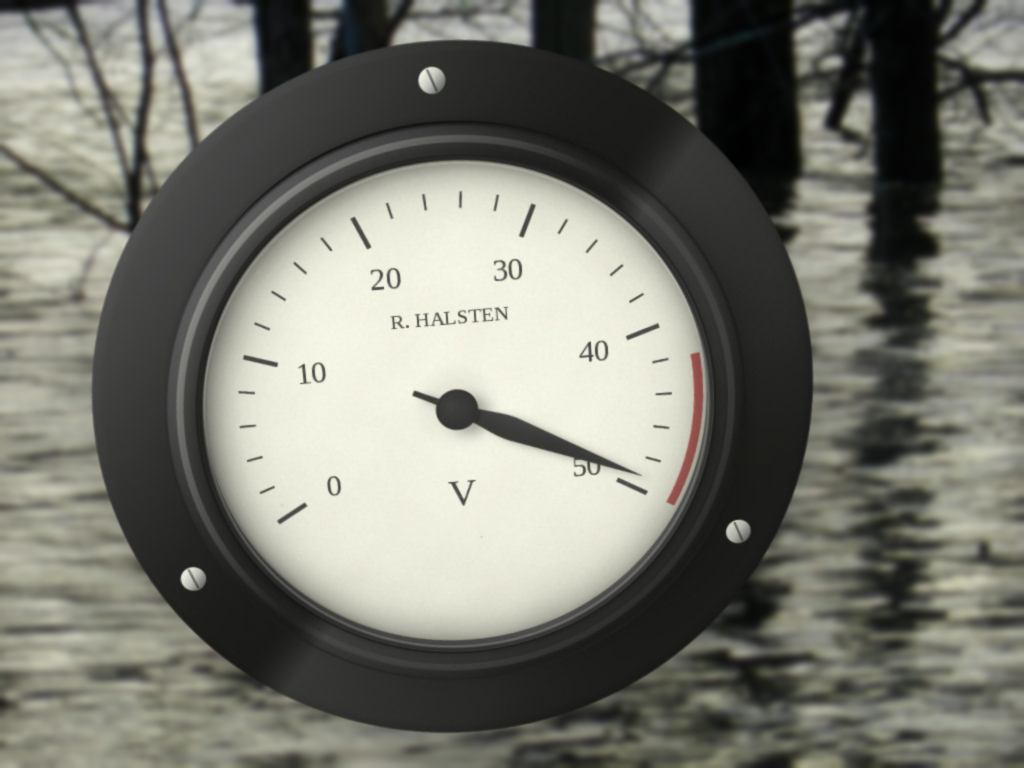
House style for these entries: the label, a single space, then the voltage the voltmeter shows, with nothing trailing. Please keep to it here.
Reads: 49 V
